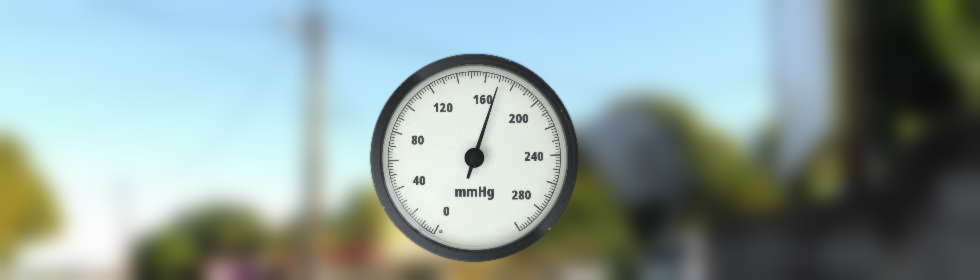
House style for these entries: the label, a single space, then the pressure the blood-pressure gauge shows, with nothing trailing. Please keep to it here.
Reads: 170 mmHg
